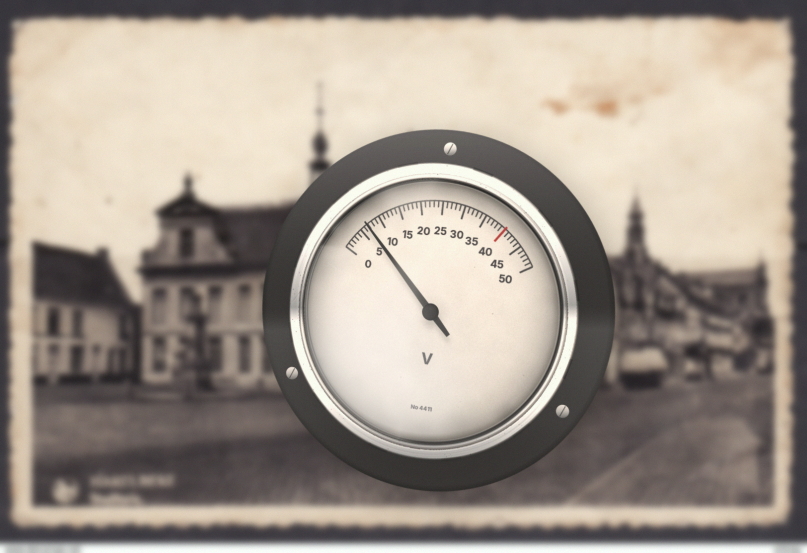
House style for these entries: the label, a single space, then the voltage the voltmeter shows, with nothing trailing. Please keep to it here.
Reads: 7 V
